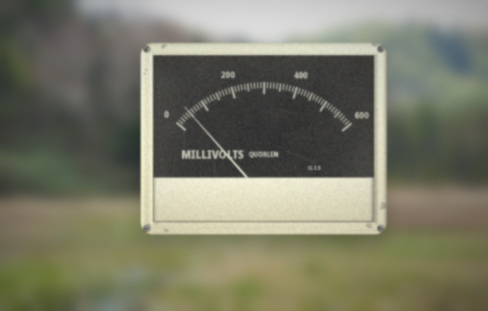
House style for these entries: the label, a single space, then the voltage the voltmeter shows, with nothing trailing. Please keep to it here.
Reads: 50 mV
